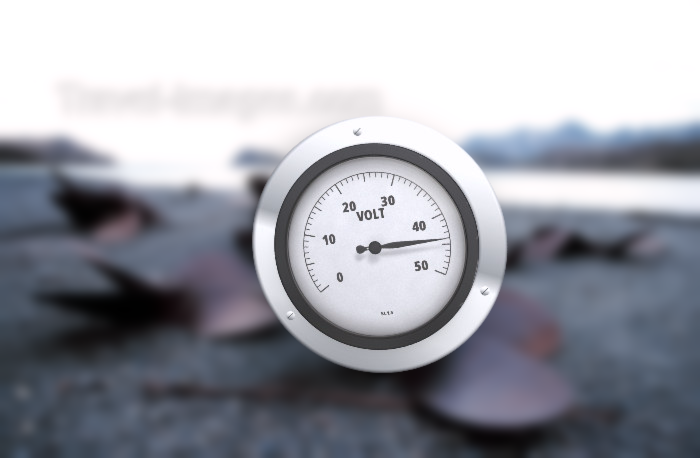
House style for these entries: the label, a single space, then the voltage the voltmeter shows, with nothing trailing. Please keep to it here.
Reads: 44 V
